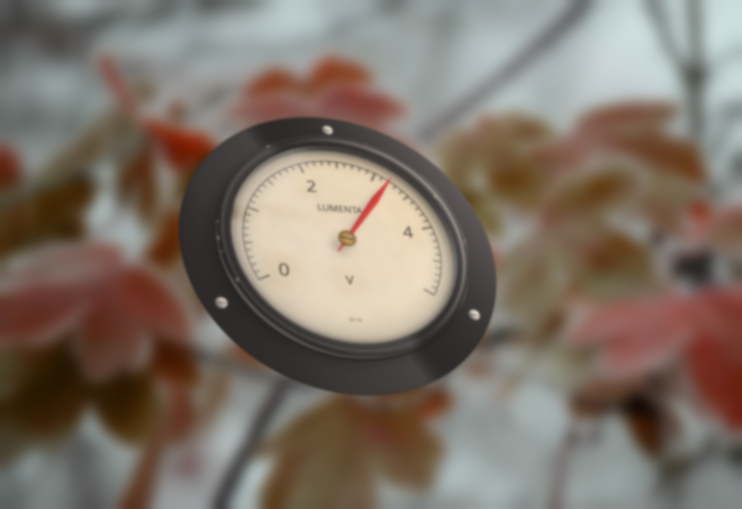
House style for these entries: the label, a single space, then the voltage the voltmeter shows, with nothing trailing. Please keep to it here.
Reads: 3.2 V
